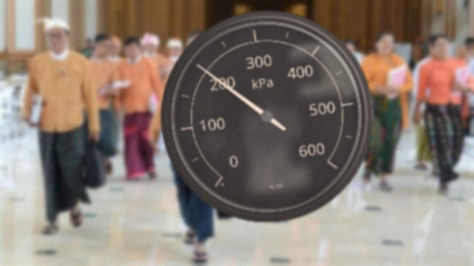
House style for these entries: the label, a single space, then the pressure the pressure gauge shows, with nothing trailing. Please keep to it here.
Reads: 200 kPa
